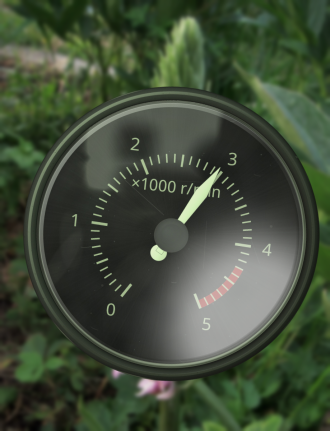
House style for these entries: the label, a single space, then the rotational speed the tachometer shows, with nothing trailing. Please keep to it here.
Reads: 2950 rpm
